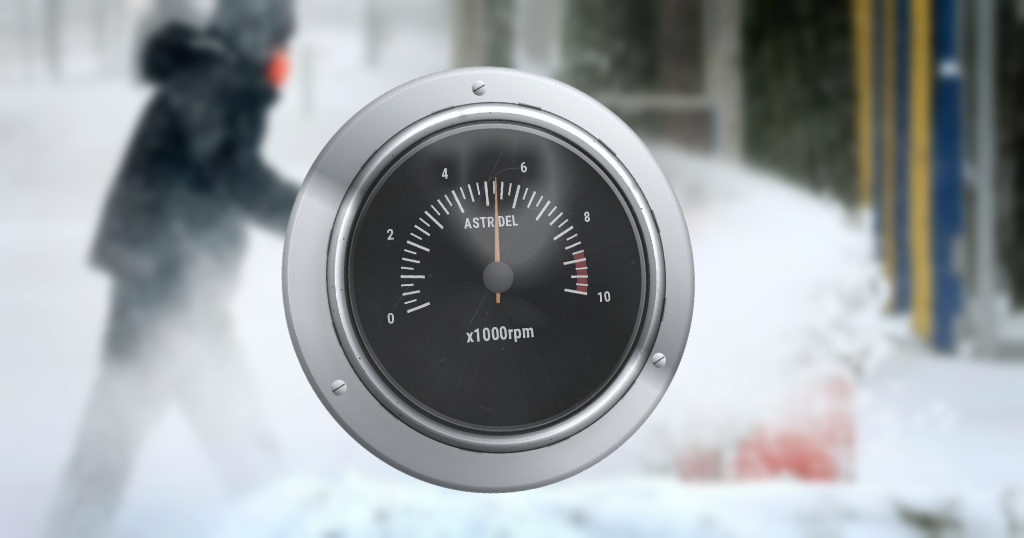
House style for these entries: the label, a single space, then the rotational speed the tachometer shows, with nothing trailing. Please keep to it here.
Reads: 5250 rpm
